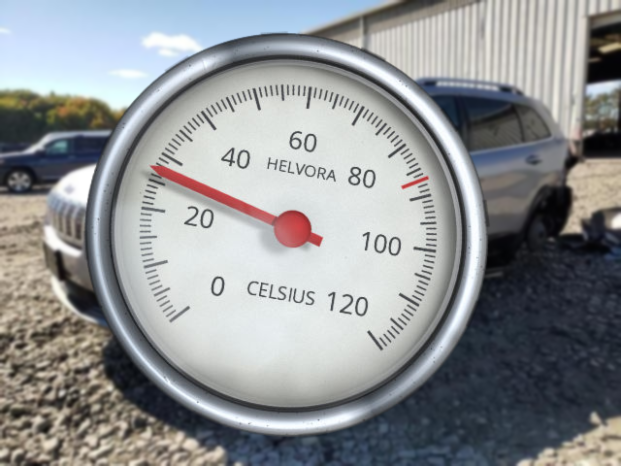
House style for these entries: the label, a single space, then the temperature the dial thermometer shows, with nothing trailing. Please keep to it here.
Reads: 27 °C
